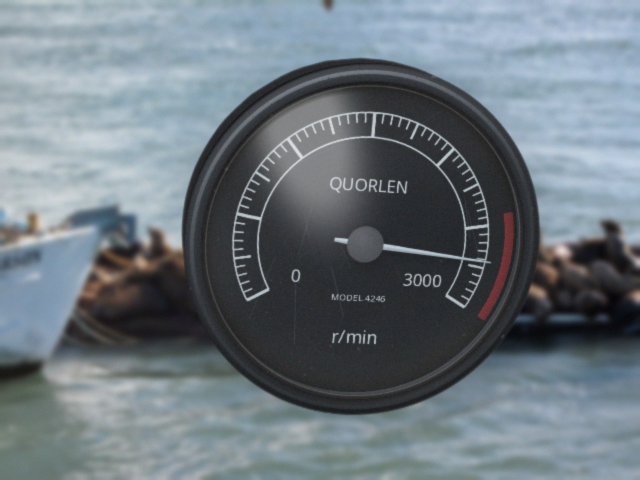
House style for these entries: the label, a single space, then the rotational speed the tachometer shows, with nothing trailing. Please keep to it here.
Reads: 2700 rpm
